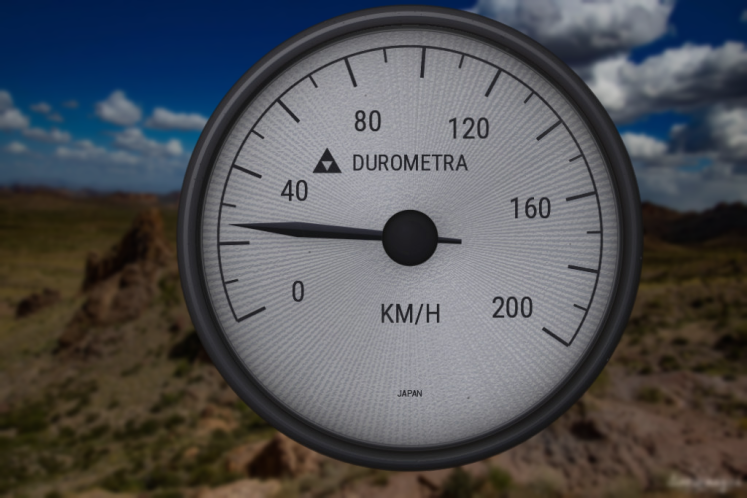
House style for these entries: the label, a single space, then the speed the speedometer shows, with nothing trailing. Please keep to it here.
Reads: 25 km/h
